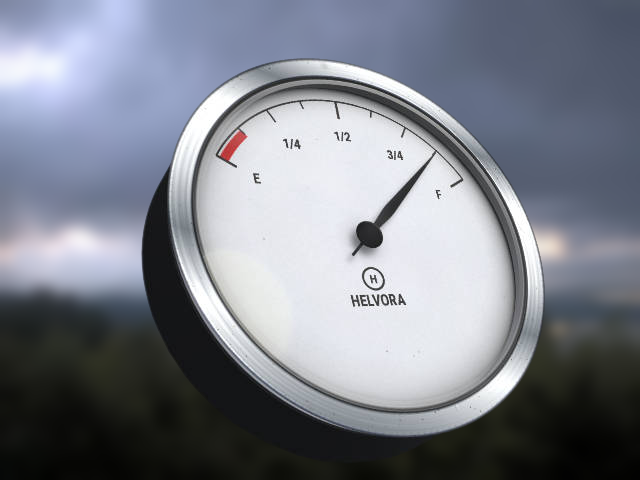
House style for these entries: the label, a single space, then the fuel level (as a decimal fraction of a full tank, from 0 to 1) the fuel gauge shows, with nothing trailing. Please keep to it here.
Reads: 0.875
